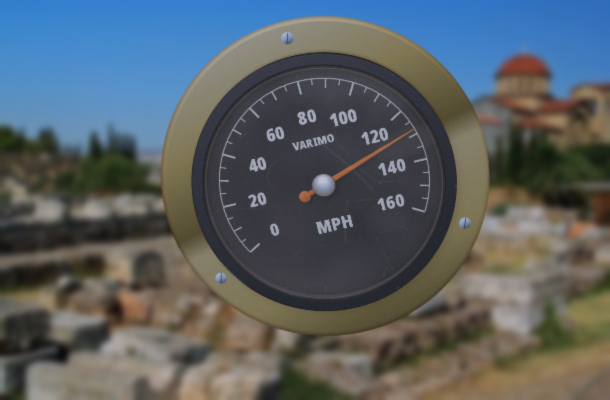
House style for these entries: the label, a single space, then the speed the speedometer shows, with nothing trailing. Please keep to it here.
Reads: 127.5 mph
